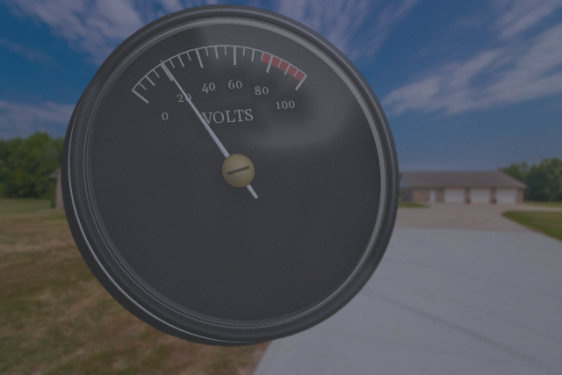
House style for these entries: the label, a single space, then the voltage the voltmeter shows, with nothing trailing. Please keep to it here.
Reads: 20 V
